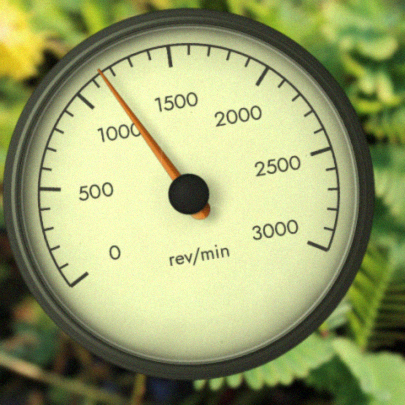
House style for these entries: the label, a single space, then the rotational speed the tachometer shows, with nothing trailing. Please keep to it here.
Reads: 1150 rpm
